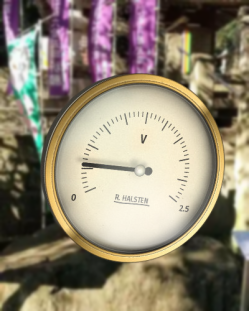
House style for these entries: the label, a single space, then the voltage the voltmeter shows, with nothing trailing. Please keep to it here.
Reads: 0.3 V
